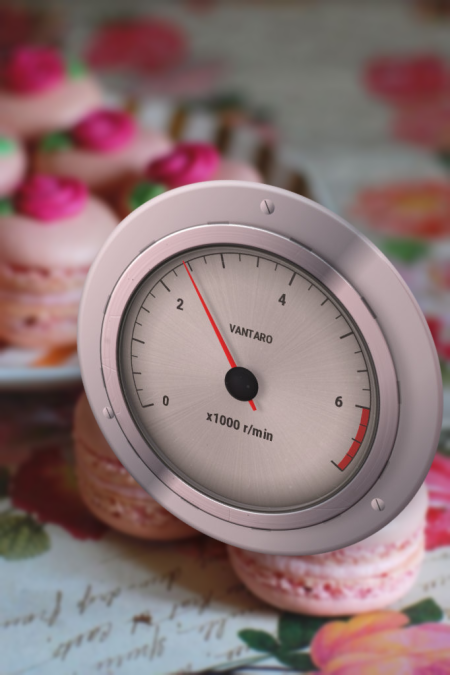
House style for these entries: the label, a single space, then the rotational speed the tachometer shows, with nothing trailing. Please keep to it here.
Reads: 2500 rpm
